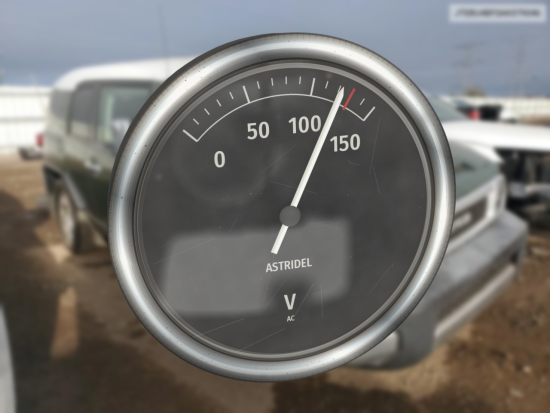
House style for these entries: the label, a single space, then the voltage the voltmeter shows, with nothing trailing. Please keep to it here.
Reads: 120 V
